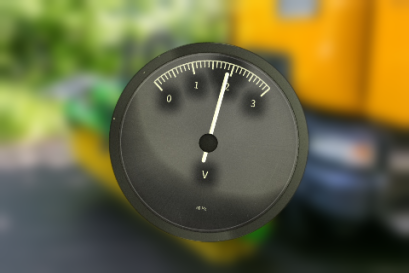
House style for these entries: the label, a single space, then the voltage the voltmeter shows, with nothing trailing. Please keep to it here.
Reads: 1.9 V
